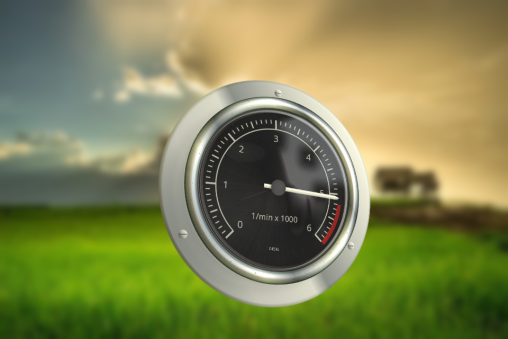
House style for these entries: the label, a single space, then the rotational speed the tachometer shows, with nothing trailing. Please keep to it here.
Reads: 5100 rpm
